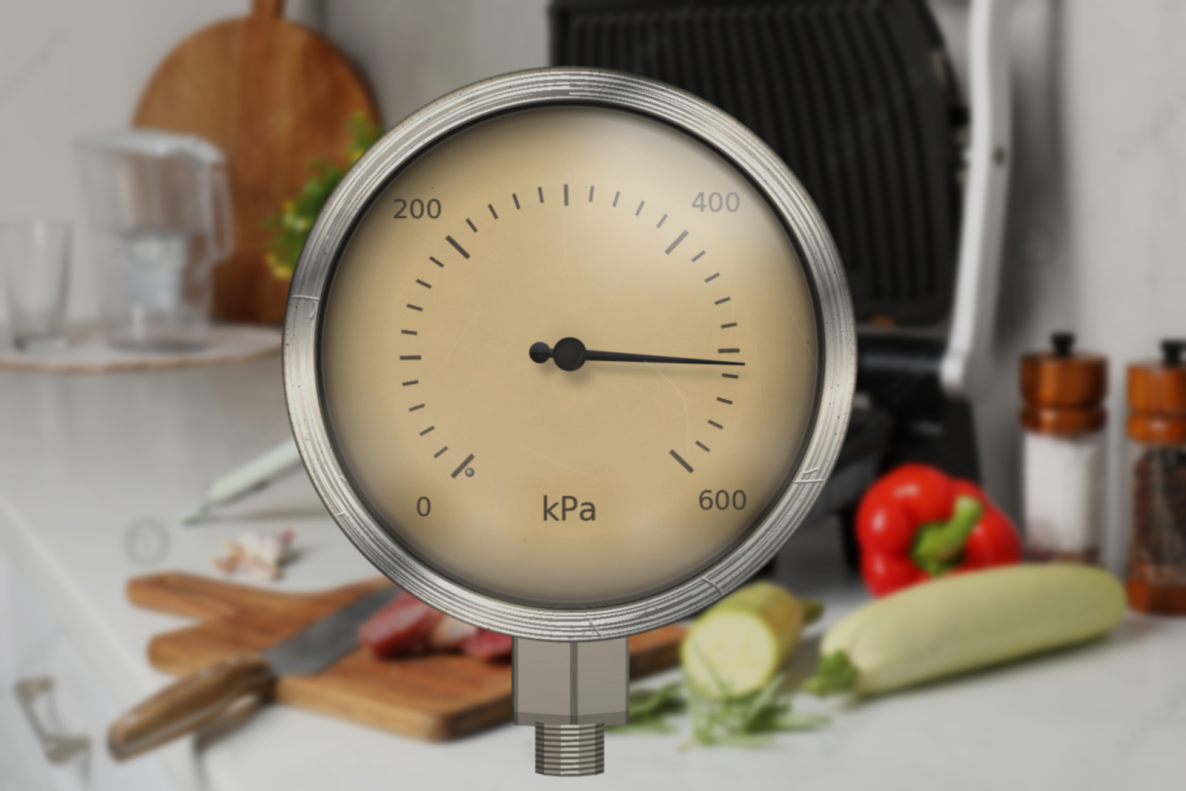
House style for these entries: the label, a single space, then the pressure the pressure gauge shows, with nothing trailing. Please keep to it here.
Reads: 510 kPa
